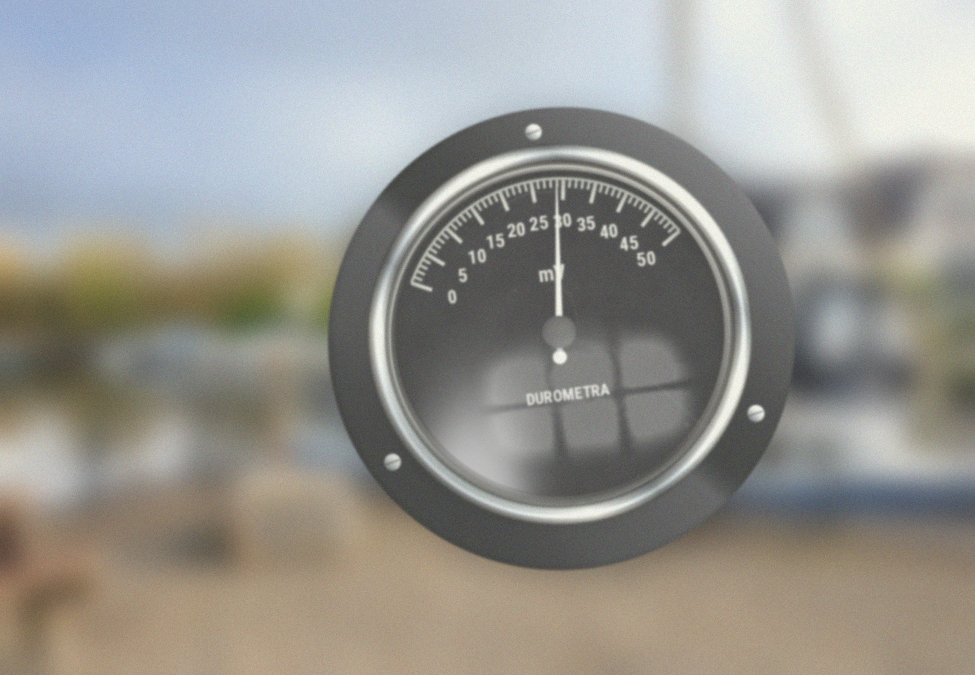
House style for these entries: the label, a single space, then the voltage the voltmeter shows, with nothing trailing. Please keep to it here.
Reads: 29 mV
